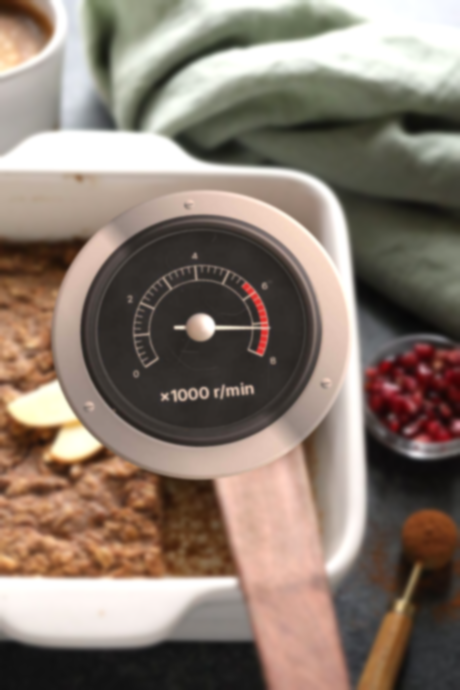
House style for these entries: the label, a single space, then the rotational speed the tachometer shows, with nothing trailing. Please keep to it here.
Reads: 7200 rpm
